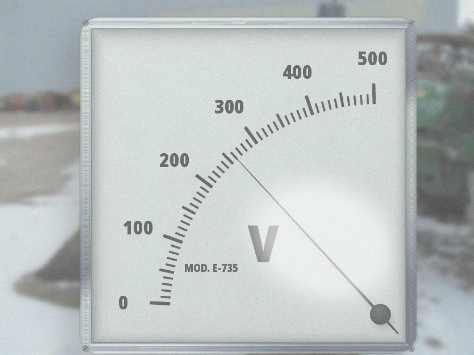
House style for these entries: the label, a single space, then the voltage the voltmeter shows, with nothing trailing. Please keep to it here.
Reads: 260 V
